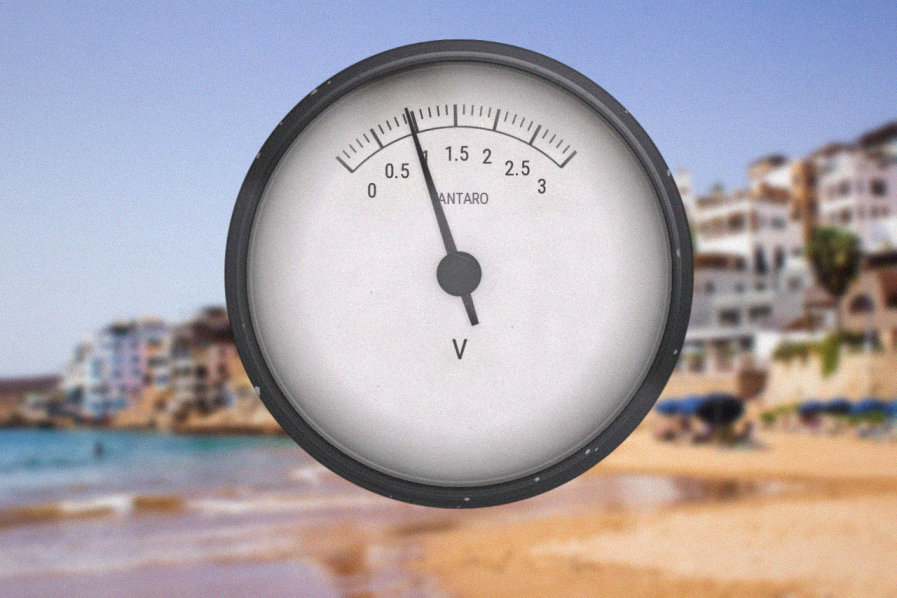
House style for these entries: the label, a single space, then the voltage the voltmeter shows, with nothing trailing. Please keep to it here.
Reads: 0.95 V
